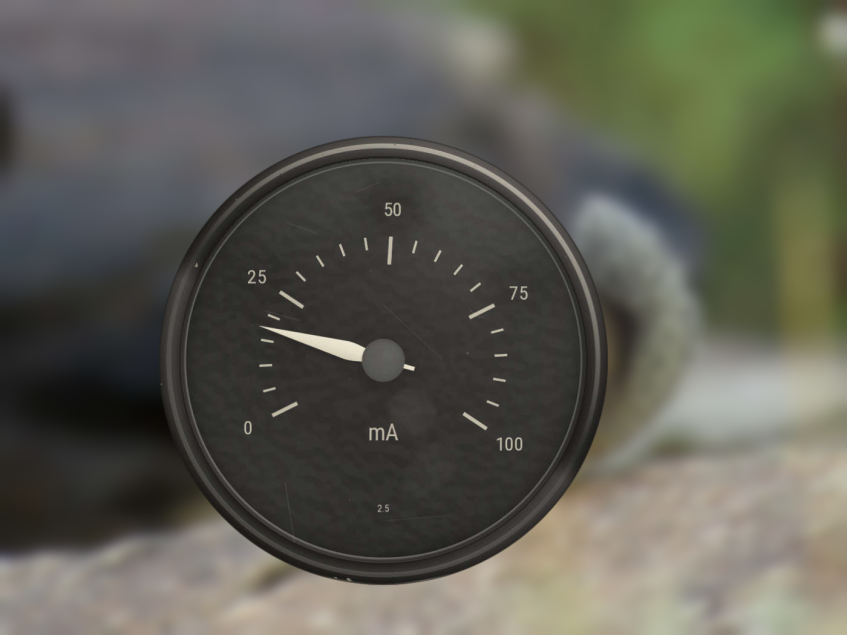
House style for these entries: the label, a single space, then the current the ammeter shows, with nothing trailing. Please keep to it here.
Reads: 17.5 mA
